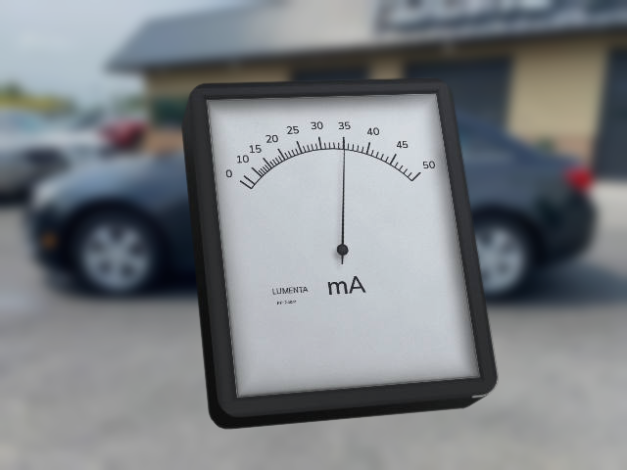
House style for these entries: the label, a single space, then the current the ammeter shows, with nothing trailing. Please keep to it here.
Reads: 35 mA
